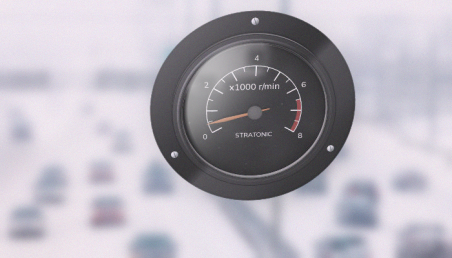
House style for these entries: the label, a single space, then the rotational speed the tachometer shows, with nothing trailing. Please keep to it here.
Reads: 500 rpm
